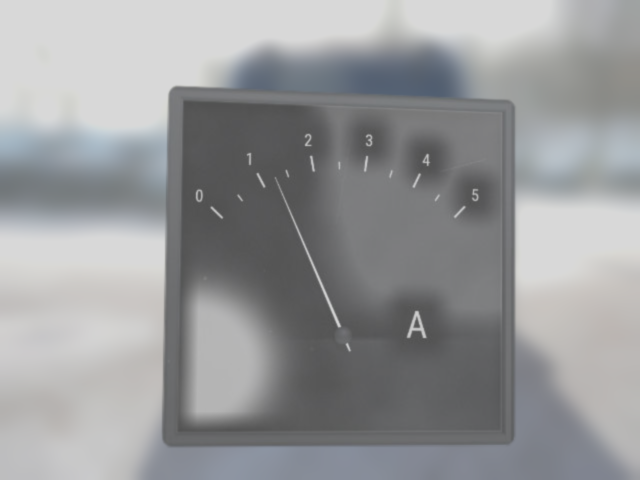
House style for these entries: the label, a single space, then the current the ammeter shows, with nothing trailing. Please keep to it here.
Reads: 1.25 A
